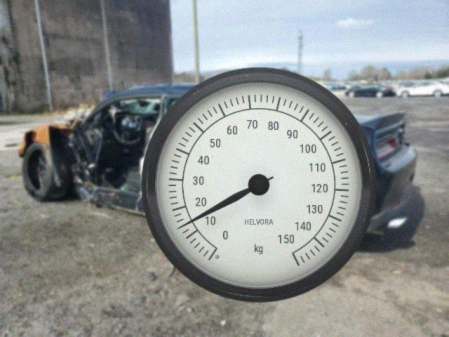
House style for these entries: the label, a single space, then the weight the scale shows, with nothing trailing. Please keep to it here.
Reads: 14 kg
